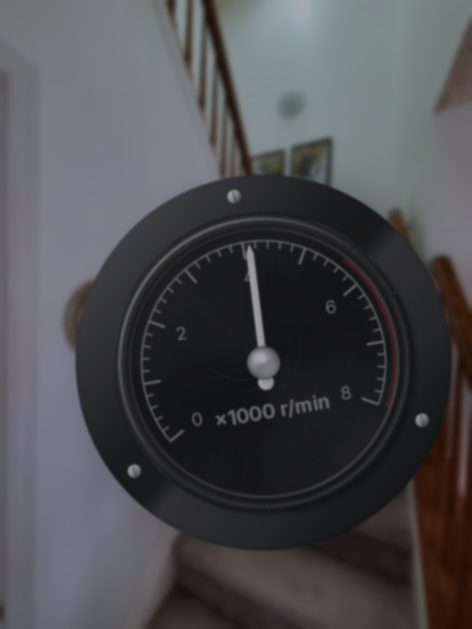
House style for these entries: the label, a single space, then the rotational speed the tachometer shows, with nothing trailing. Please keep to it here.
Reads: 4100 rpm
